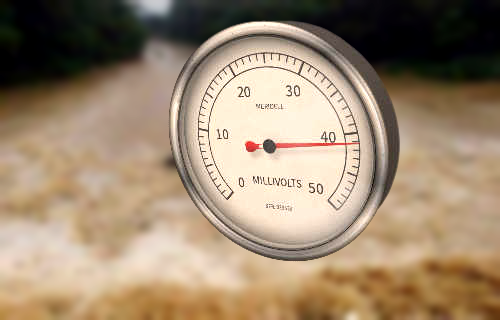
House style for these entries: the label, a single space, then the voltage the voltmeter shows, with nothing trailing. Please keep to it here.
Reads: 41 mV
